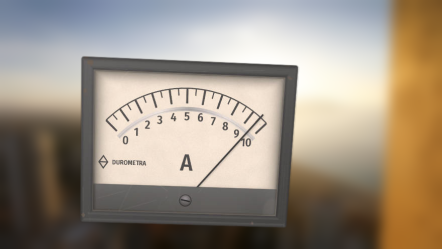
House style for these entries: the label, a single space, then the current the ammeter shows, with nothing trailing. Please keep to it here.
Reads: 9.5 A
